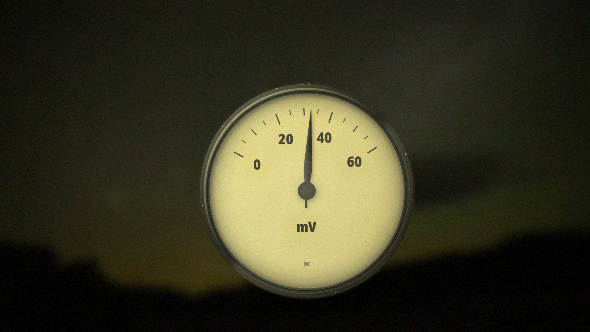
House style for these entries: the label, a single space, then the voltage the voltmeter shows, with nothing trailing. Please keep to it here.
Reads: 32.5 mV
